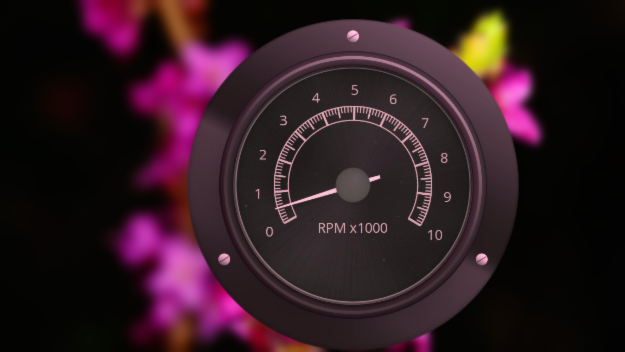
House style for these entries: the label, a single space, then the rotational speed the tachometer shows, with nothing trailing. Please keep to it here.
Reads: 500 rpm
